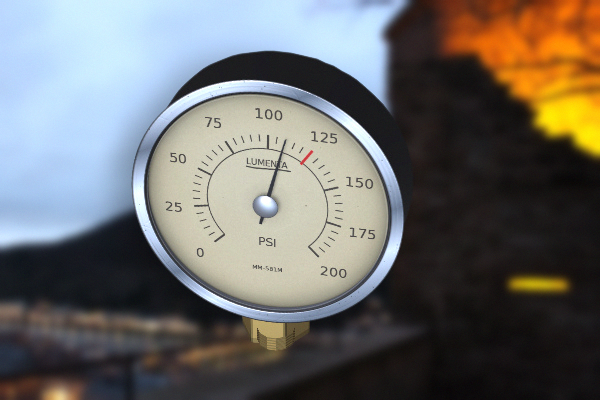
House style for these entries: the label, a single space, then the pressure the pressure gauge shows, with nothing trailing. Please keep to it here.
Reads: 110 psi
